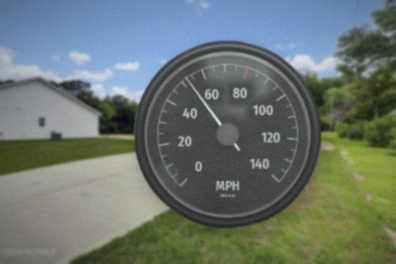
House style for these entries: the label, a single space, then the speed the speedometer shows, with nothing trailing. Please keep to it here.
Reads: 52.5 mph
